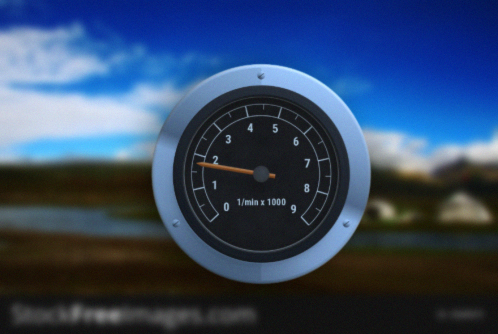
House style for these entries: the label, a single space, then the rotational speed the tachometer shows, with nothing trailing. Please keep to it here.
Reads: 1750 rpm
